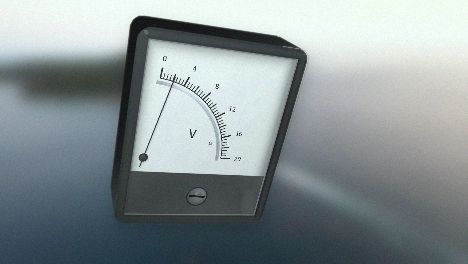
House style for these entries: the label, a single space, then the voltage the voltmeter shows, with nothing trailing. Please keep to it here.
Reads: 2 V
